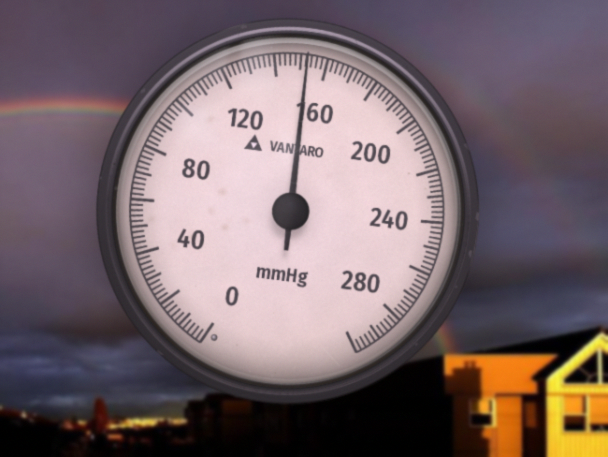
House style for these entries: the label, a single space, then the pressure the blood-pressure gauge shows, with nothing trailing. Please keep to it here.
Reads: 152 mmHg
